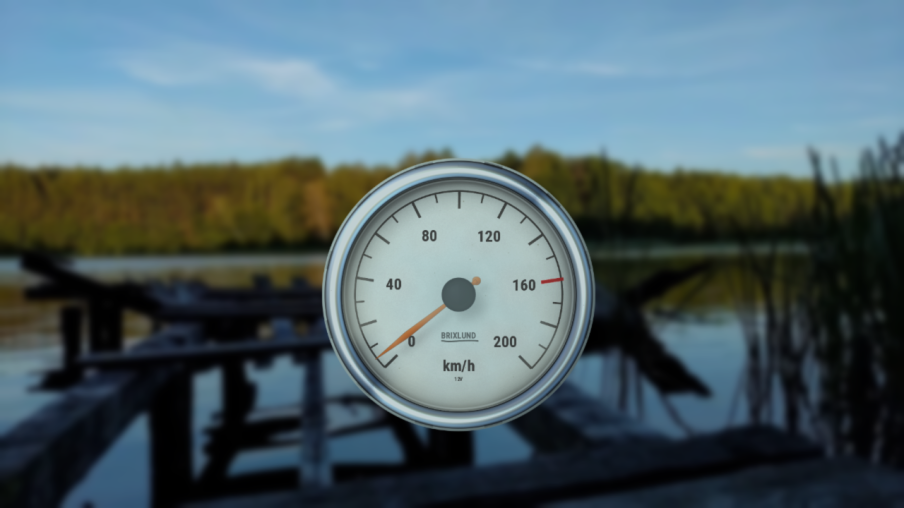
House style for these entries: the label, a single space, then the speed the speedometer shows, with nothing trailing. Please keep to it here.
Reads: 5 km/h
